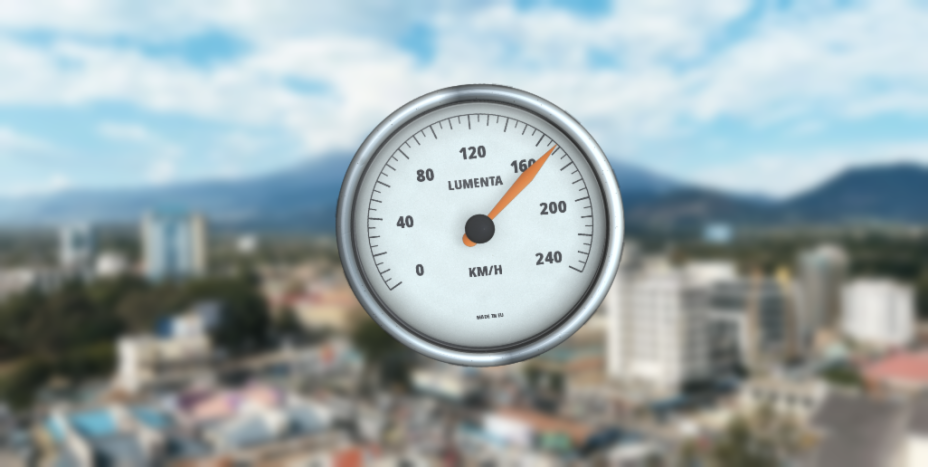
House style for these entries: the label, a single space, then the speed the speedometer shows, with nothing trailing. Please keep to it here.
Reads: 167.5 km/h
